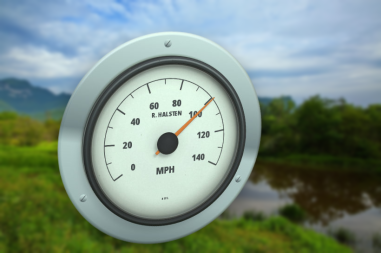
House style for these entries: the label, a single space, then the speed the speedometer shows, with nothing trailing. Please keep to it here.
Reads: 100 mph
